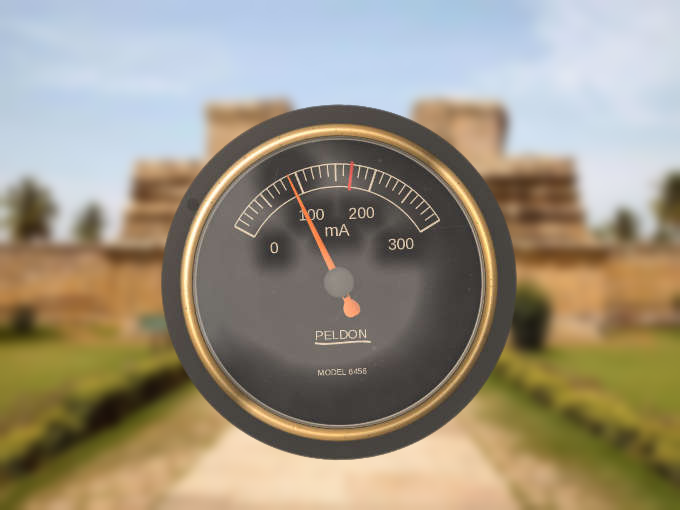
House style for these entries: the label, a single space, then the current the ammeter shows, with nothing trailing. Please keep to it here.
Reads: 90 mA
